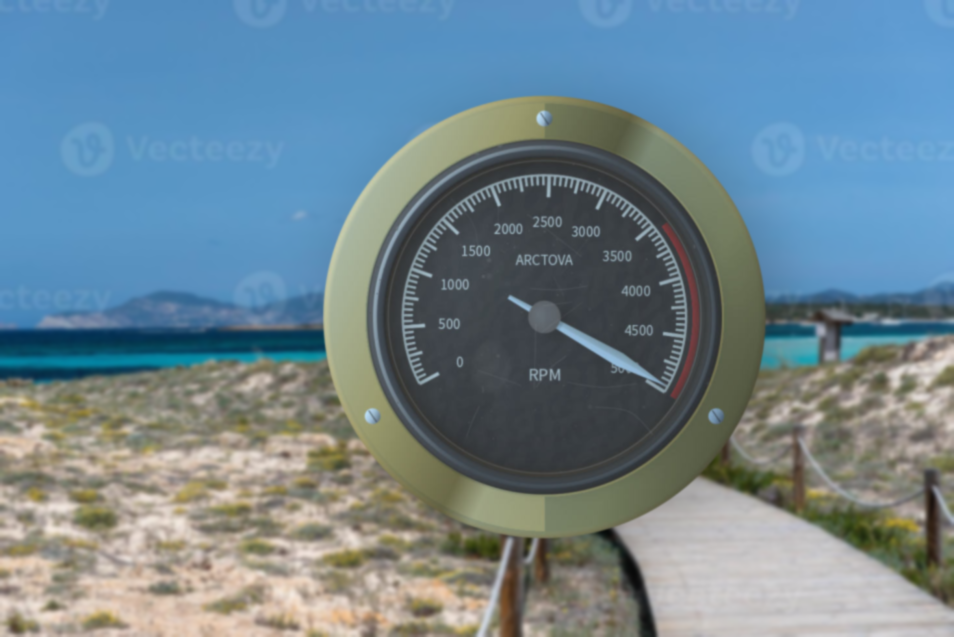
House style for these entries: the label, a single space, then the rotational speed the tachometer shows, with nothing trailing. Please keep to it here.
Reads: 4950 rpm
